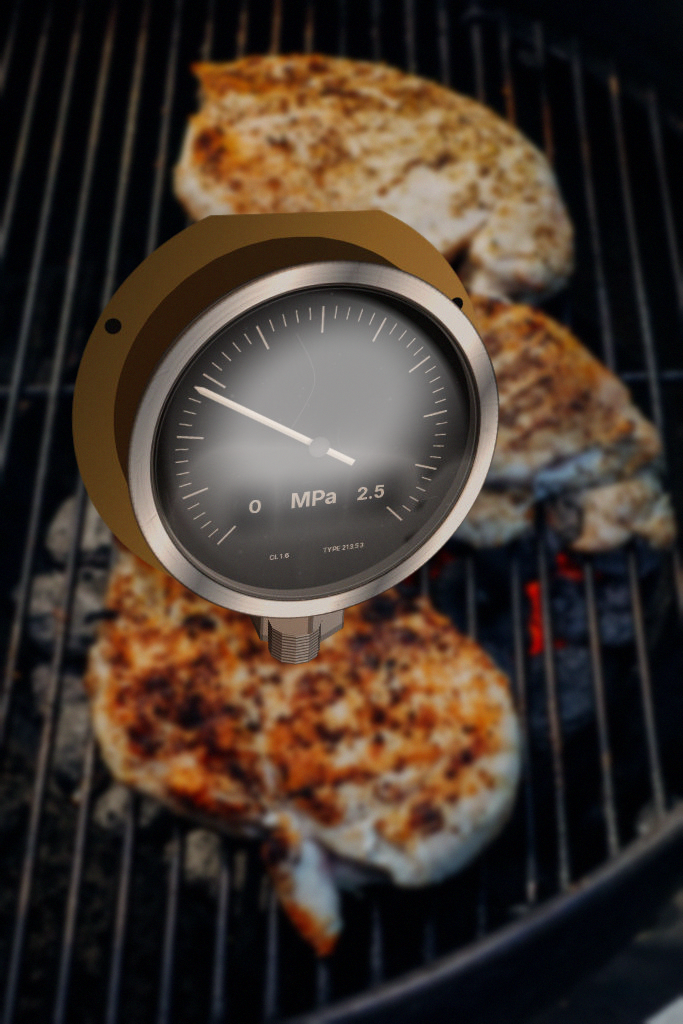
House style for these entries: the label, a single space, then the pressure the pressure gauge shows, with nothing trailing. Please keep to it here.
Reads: 0.7 MPa
